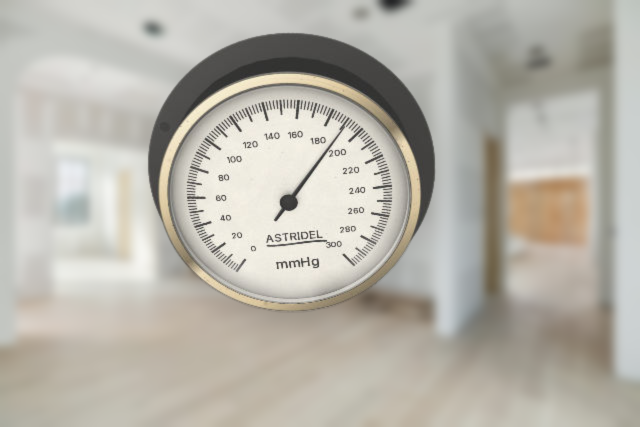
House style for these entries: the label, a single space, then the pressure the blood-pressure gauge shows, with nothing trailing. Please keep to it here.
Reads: 190 mmHg
